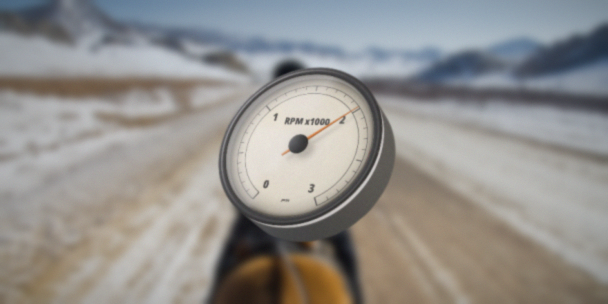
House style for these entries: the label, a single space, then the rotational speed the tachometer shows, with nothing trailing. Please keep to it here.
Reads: 2000 rpm
